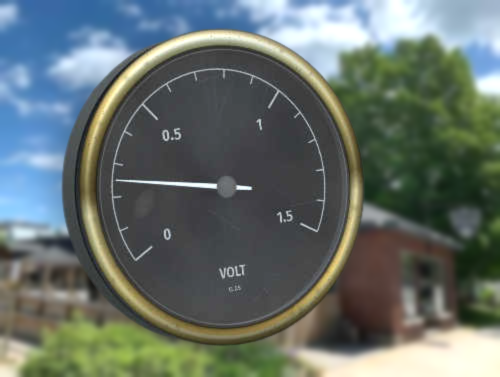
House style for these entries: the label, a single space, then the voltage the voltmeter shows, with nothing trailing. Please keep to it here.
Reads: 0.25 V
